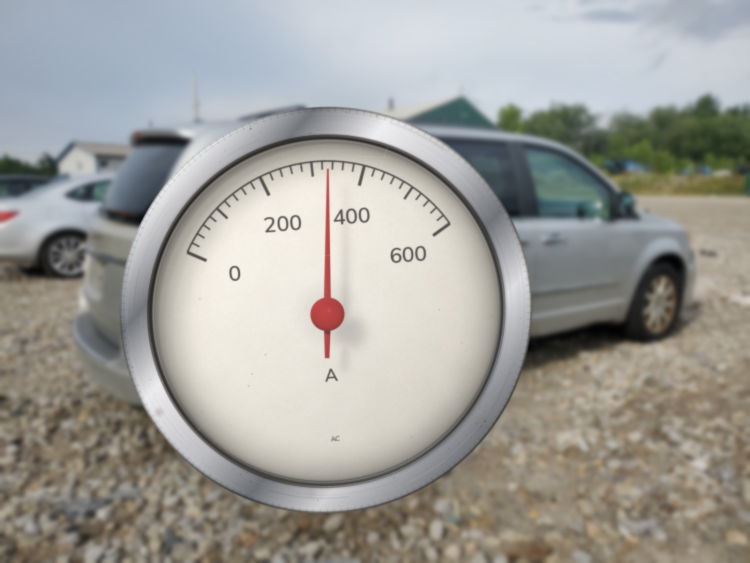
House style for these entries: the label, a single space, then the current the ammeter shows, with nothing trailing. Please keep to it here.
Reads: 330 A
